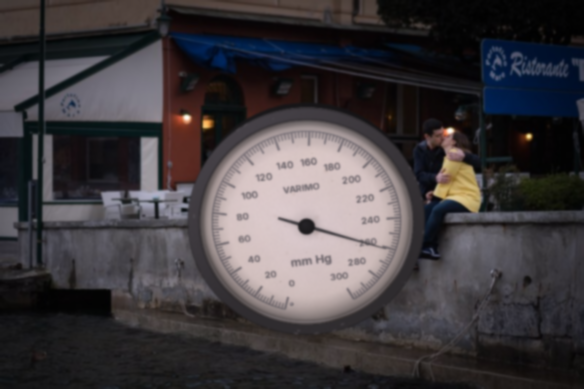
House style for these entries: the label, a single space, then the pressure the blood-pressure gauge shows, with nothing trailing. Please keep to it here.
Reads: 260 mmHg
